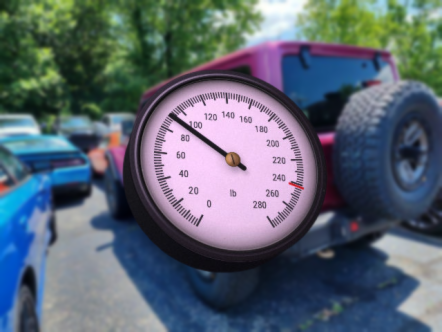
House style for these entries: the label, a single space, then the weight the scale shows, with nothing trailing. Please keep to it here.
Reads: 90 lb
